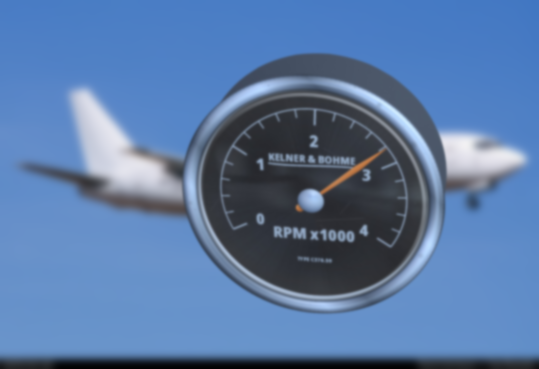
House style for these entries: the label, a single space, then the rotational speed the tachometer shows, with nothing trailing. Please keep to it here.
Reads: 2800 rpm
